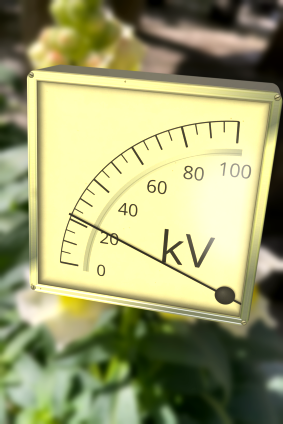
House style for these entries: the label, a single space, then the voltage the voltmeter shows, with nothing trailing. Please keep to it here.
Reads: 22.5 kV
